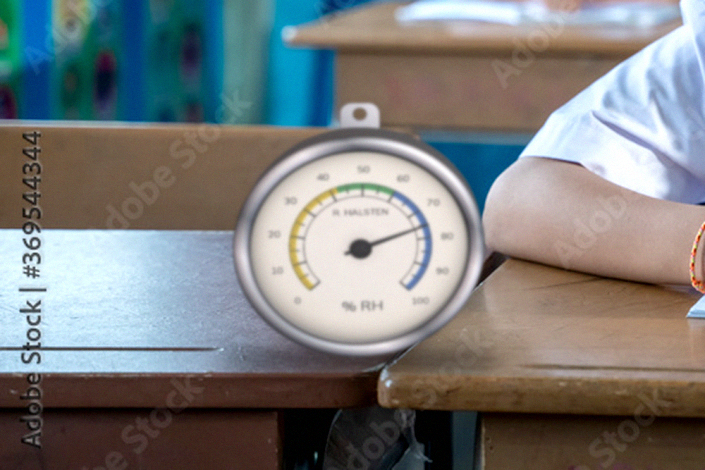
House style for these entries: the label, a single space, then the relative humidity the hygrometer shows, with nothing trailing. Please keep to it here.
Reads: 75 %
